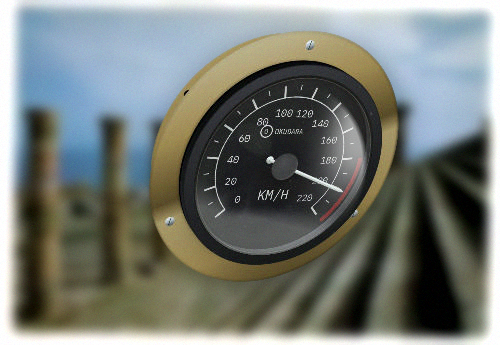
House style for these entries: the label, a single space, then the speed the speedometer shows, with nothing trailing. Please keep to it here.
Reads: 200 km/h
